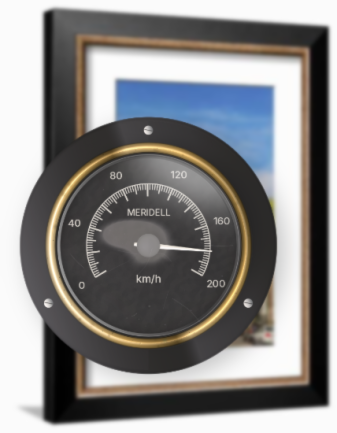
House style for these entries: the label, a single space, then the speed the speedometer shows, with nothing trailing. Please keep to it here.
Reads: 180 km/h
